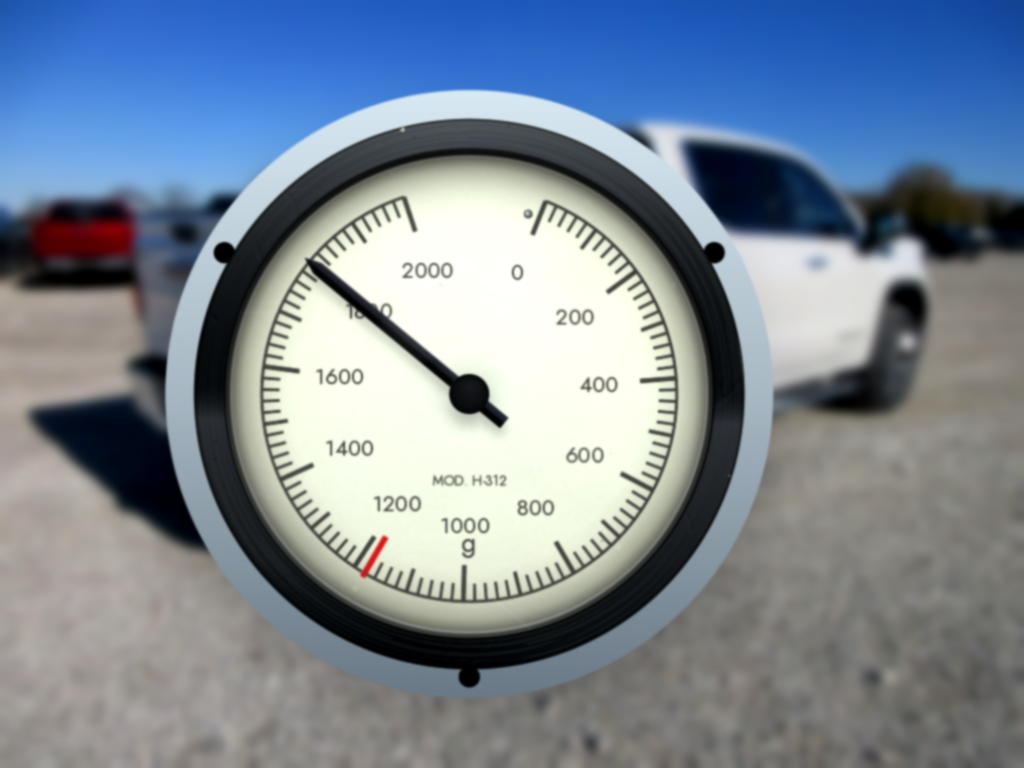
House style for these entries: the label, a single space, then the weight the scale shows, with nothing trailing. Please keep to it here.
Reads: 1800 g
